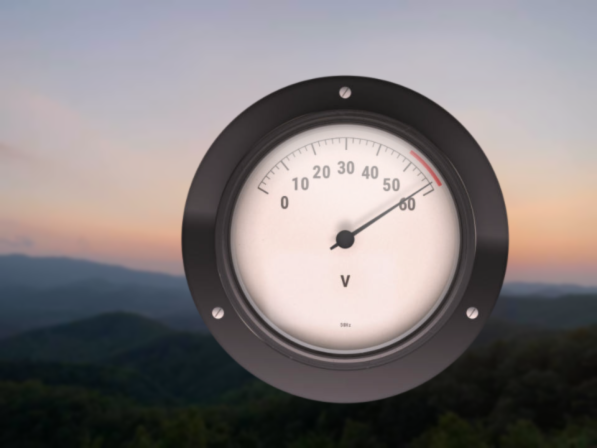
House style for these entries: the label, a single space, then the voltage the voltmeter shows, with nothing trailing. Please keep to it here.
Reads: 58 V
